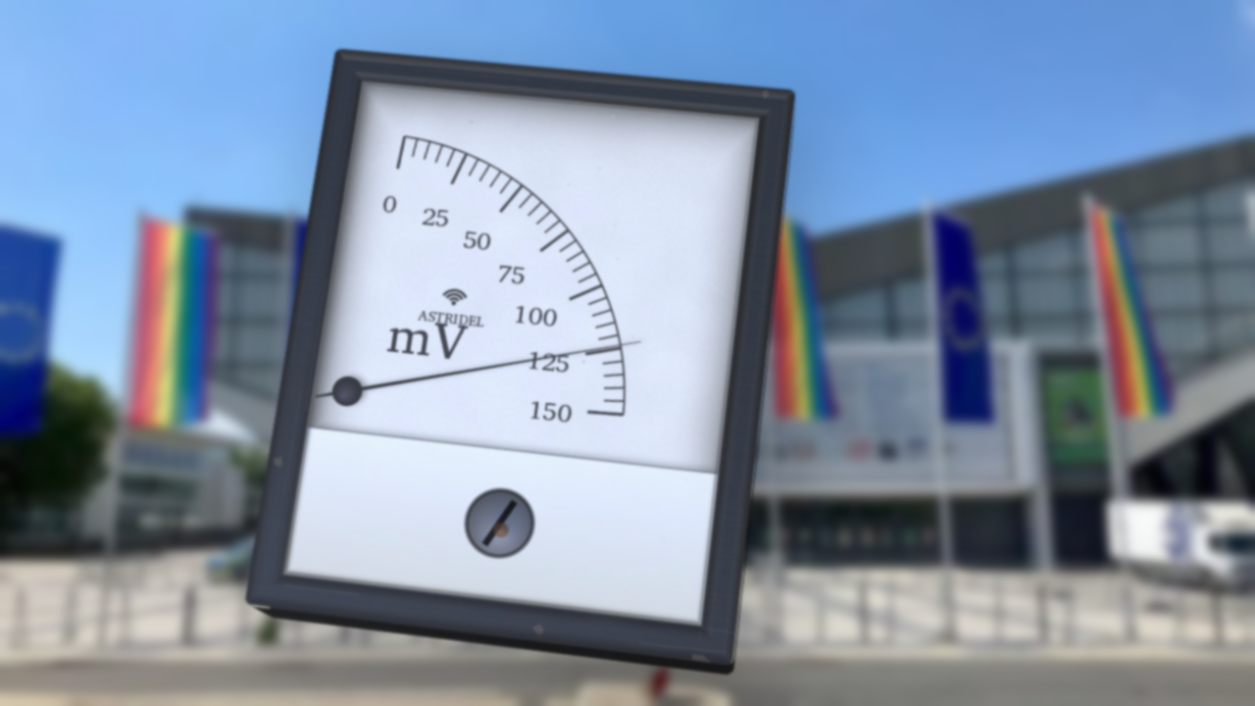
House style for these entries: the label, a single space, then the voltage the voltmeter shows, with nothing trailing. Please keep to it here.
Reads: 125 mV
